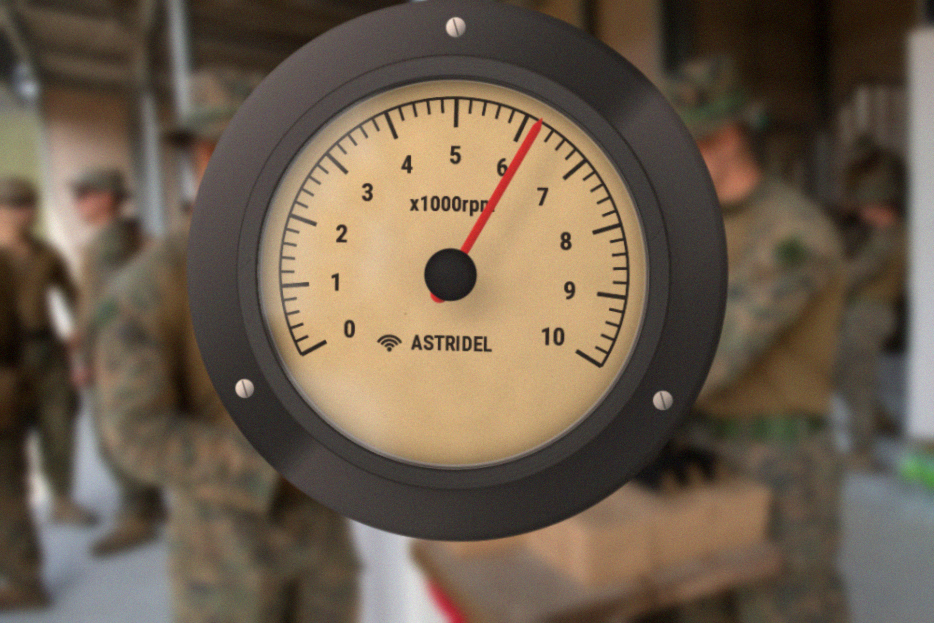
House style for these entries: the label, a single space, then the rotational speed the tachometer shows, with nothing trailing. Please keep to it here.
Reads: 6200 rpm
